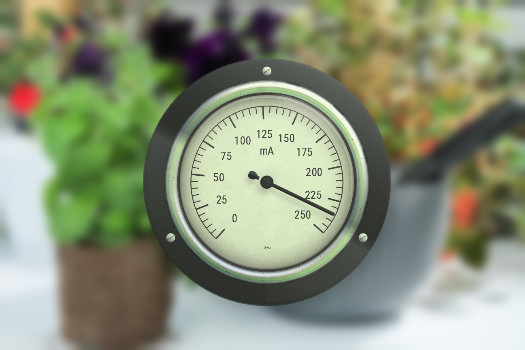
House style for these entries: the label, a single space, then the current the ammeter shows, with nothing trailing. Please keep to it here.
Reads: 235 mA
